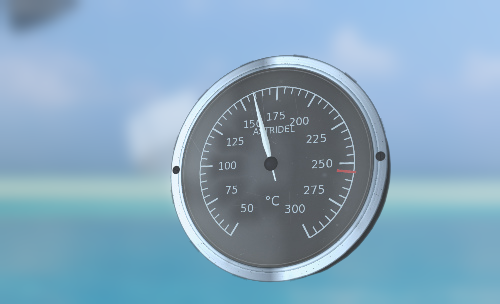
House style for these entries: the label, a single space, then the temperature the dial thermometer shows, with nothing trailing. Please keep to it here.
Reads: 160 °C
